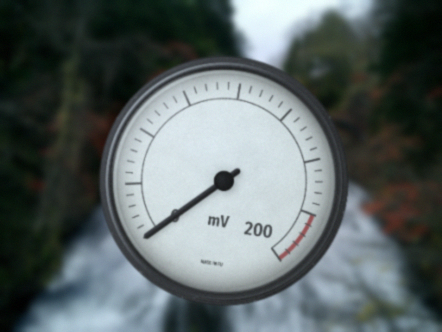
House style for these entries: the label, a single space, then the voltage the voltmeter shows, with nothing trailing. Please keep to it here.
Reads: 0 mV
